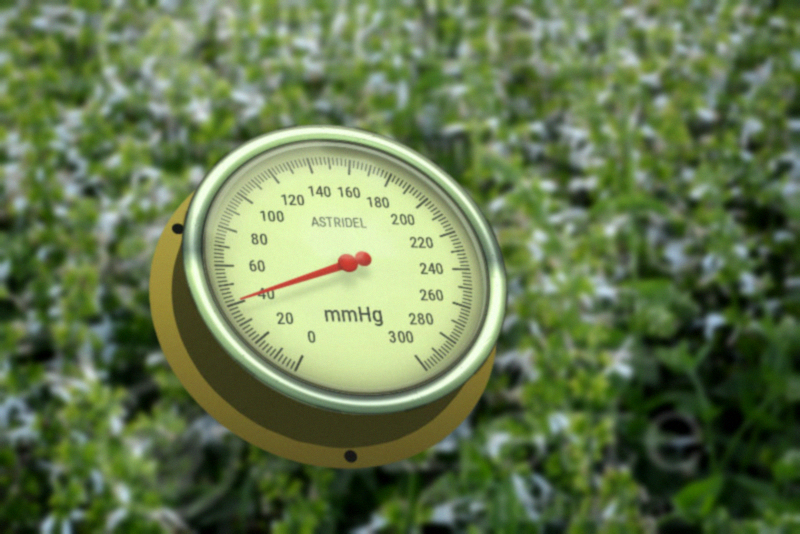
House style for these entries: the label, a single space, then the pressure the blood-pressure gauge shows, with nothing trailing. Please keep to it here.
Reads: 40 mmHg
